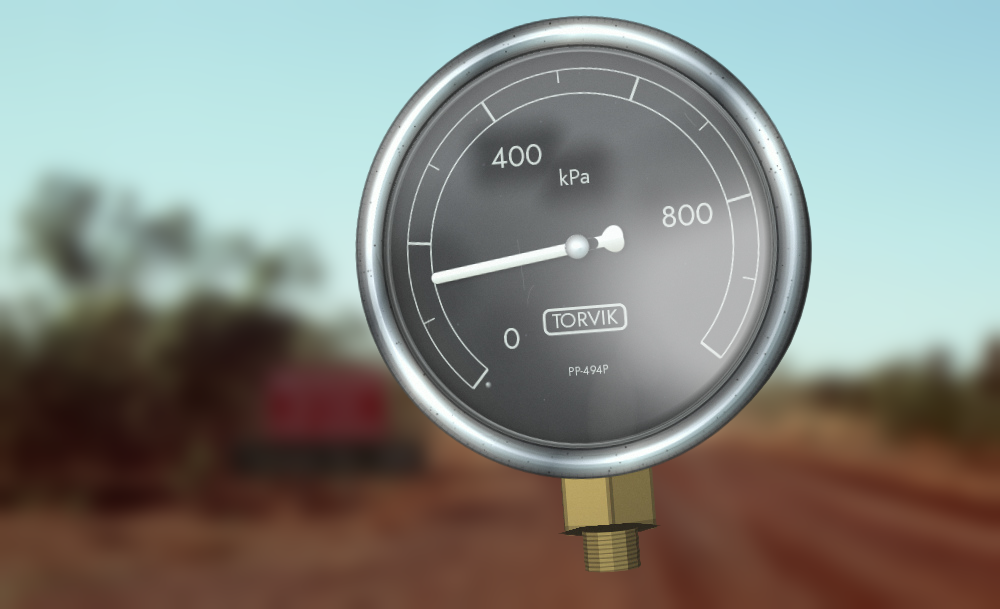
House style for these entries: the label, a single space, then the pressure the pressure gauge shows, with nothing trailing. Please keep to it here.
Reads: 150 kPa
